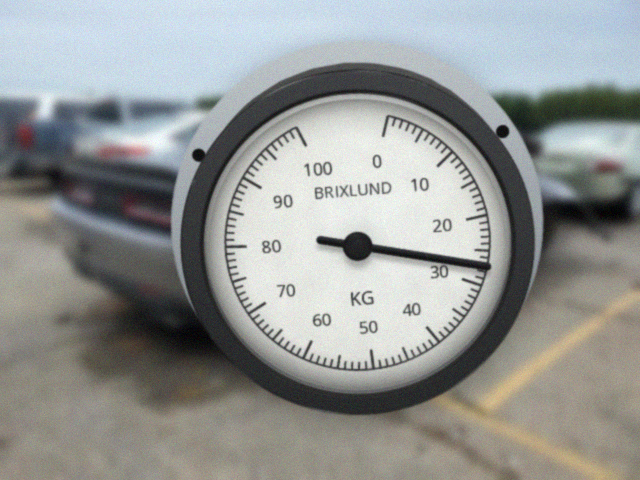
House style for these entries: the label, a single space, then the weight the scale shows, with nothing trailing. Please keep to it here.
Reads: 27 kg
